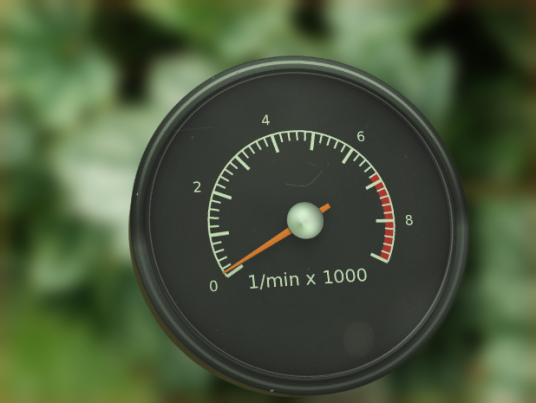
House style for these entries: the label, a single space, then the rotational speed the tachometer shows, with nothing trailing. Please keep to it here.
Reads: 100 rpm
